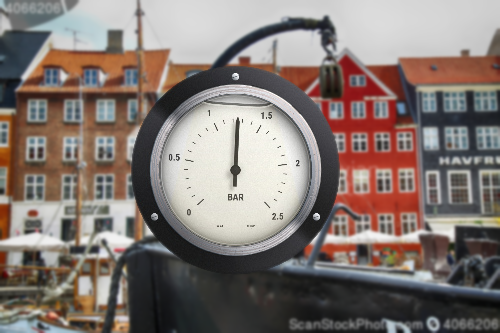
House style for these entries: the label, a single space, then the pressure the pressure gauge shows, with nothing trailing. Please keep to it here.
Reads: 1.25 bar
